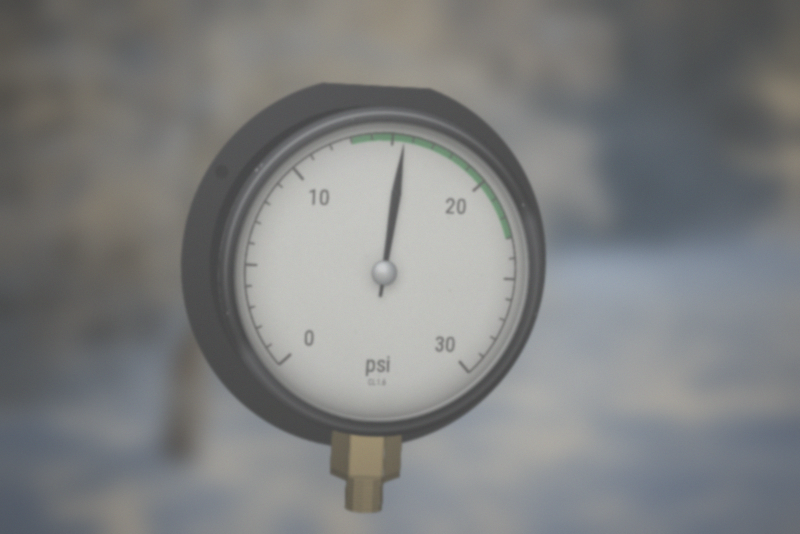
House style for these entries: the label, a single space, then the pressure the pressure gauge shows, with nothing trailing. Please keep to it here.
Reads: 15.5 psi
